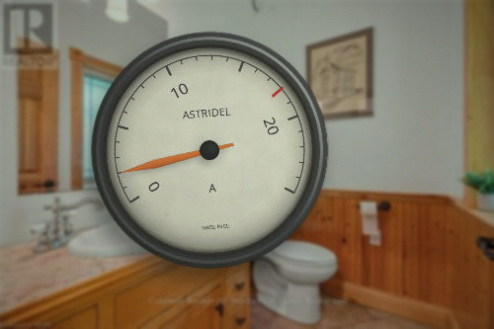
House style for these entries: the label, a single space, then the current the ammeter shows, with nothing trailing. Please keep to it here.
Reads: 2 A
